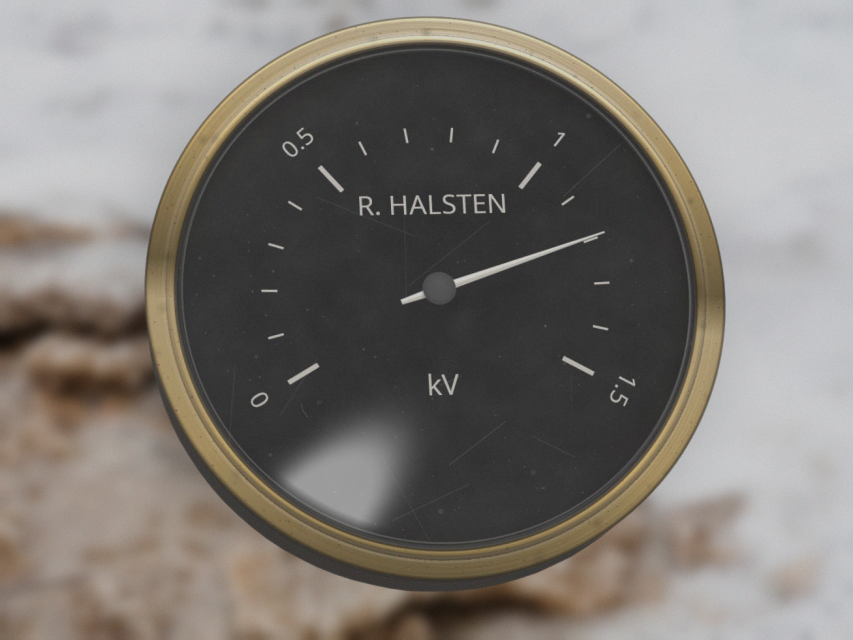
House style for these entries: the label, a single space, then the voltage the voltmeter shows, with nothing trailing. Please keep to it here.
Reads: 1.2 kV
